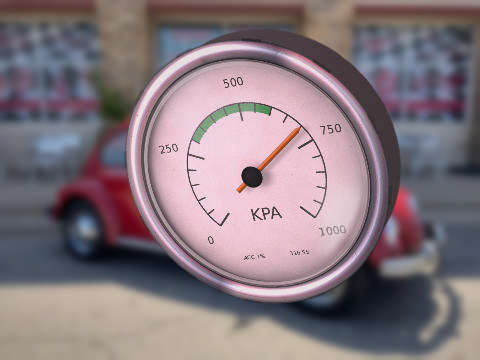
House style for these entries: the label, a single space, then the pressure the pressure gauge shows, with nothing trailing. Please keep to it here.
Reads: 700 kPa
